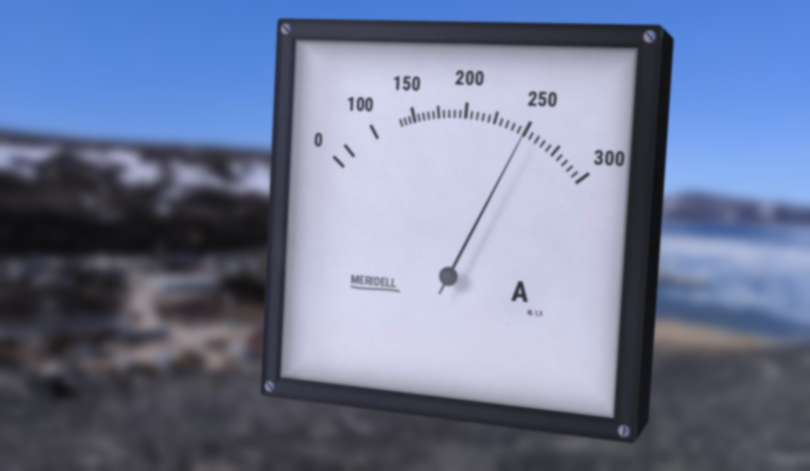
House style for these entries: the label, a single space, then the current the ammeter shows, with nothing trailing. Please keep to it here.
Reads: 250 A
